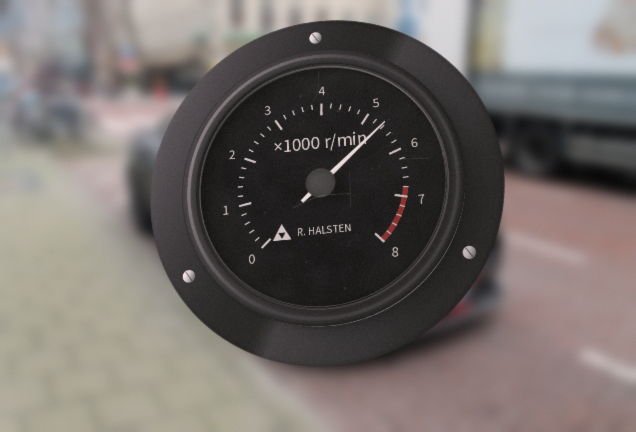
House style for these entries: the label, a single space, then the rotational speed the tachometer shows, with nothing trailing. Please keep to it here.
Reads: 5400 rpm
